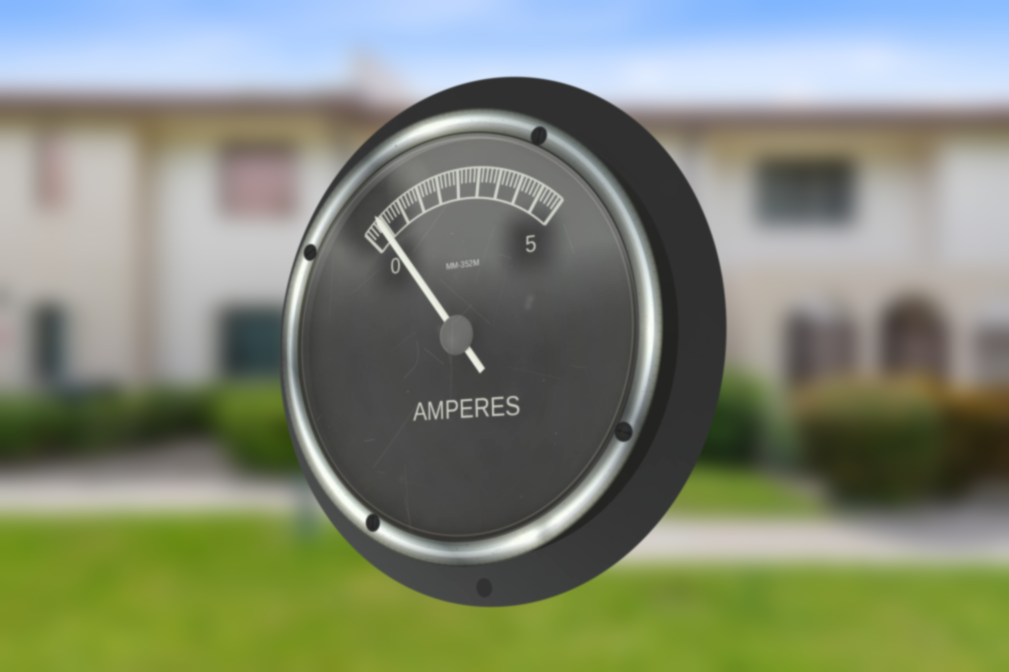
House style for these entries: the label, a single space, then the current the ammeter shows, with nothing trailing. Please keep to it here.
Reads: 0.5 A
